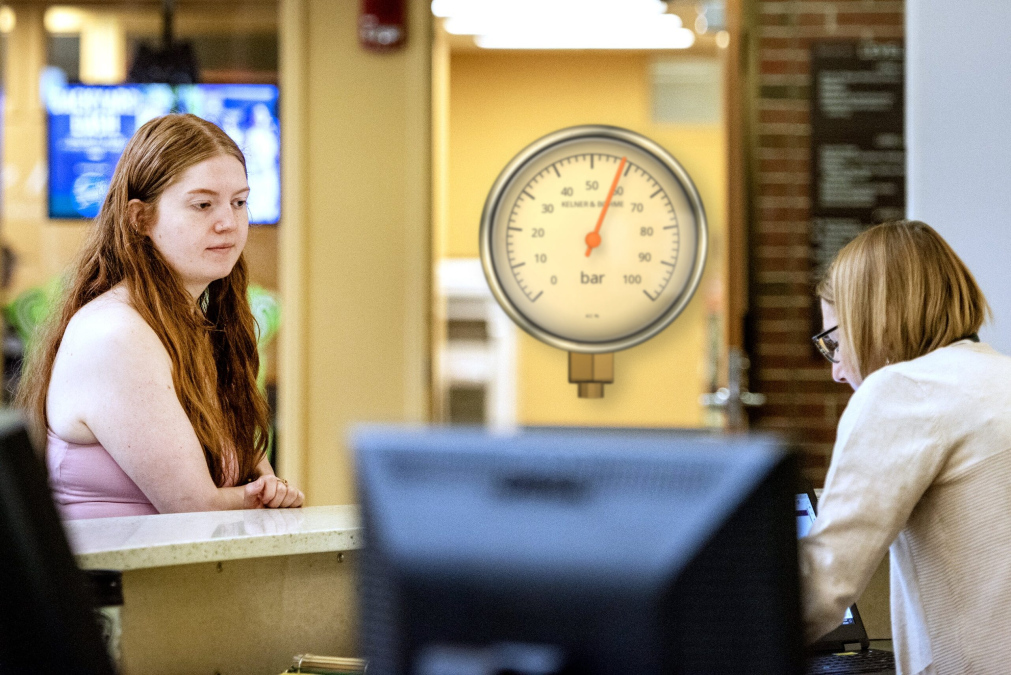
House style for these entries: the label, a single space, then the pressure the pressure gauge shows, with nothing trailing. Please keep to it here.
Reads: 58 bar
